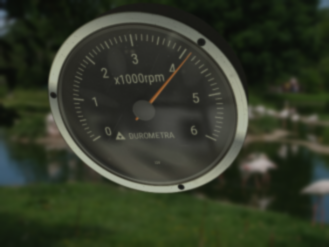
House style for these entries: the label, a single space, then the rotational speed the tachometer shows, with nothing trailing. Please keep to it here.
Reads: 4100 rpm
